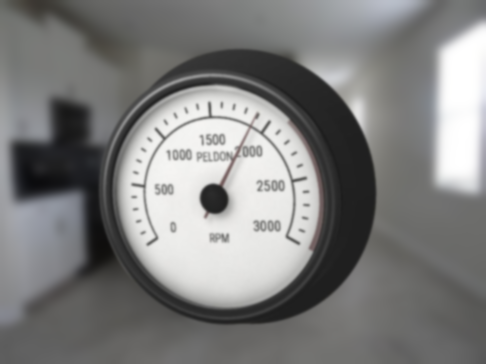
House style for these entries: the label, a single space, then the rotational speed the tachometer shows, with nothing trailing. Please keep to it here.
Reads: 1900 rpm
